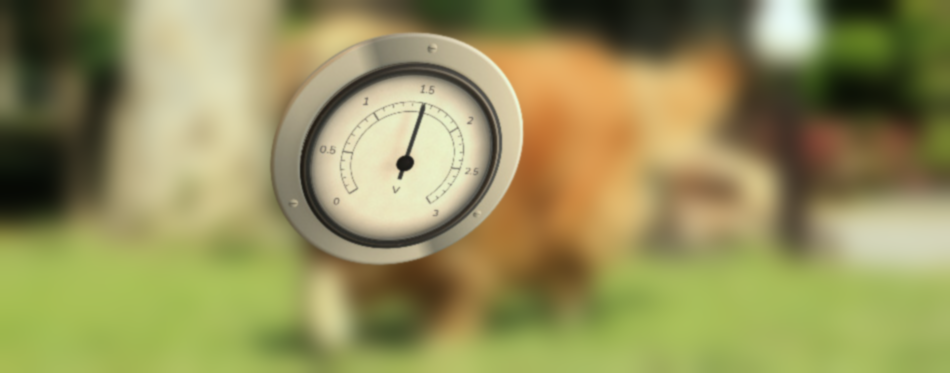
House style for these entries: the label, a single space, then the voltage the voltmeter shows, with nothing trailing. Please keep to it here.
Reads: 1.5 V
